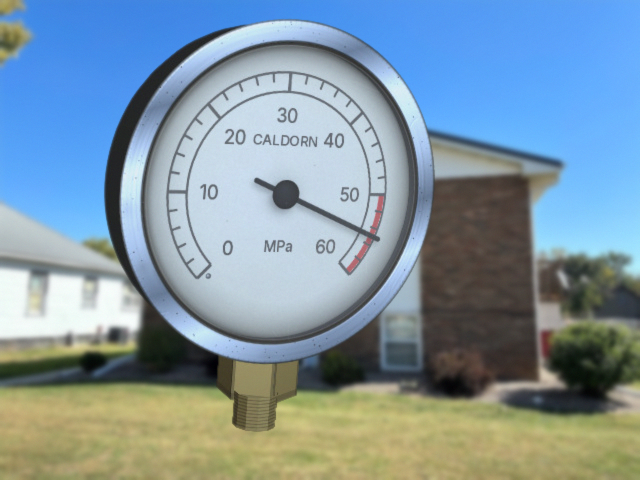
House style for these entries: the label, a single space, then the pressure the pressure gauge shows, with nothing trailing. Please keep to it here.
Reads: 55 MPa
